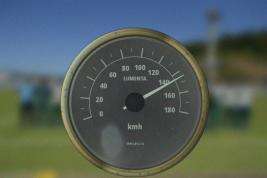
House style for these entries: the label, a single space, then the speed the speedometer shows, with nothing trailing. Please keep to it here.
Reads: 145 km/h
